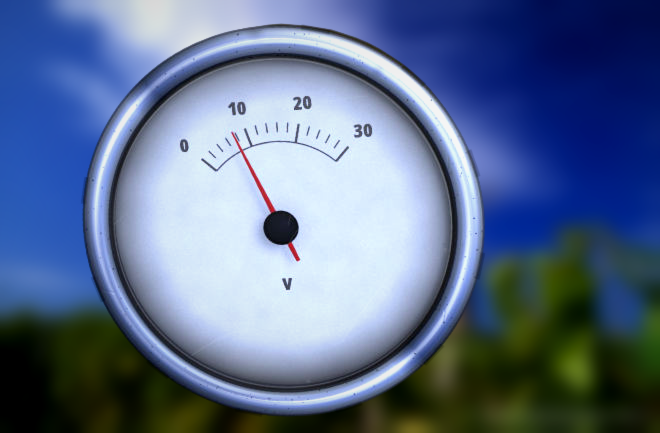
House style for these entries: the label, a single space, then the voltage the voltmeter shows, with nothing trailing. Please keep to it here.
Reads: 8 V
